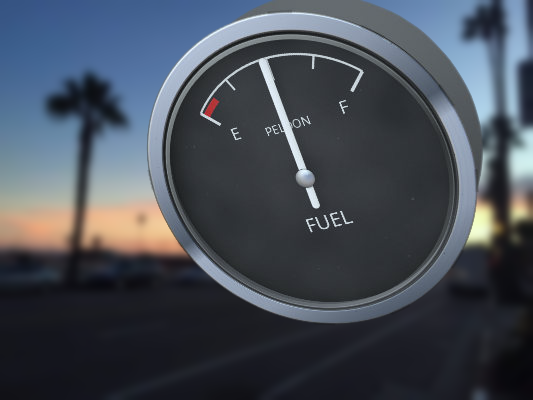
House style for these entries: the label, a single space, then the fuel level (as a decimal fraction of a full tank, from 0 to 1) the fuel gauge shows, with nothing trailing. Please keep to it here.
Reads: 0.5
